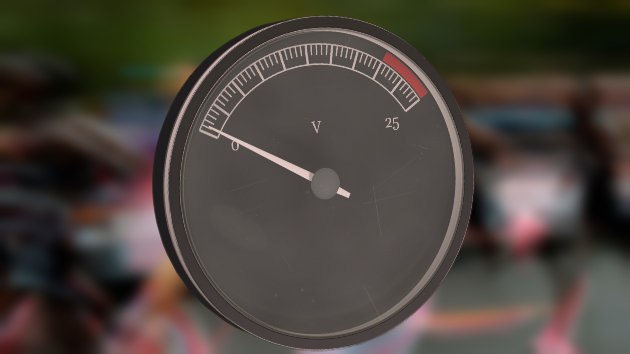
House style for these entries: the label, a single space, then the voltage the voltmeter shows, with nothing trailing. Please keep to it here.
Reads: 0.5 V
